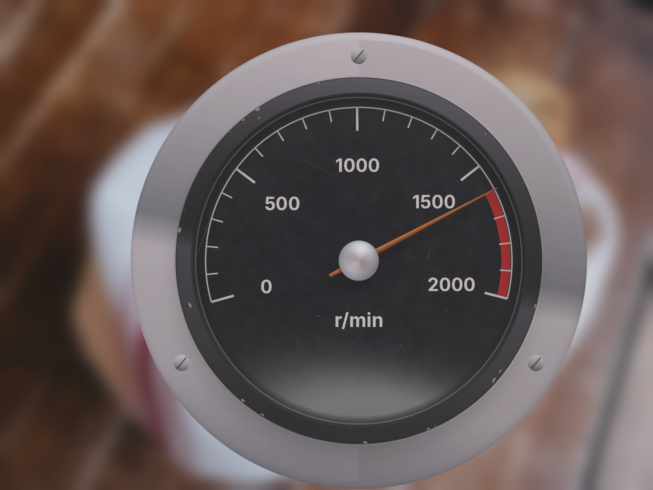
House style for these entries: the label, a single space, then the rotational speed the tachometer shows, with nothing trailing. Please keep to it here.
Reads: 1600 rpm
